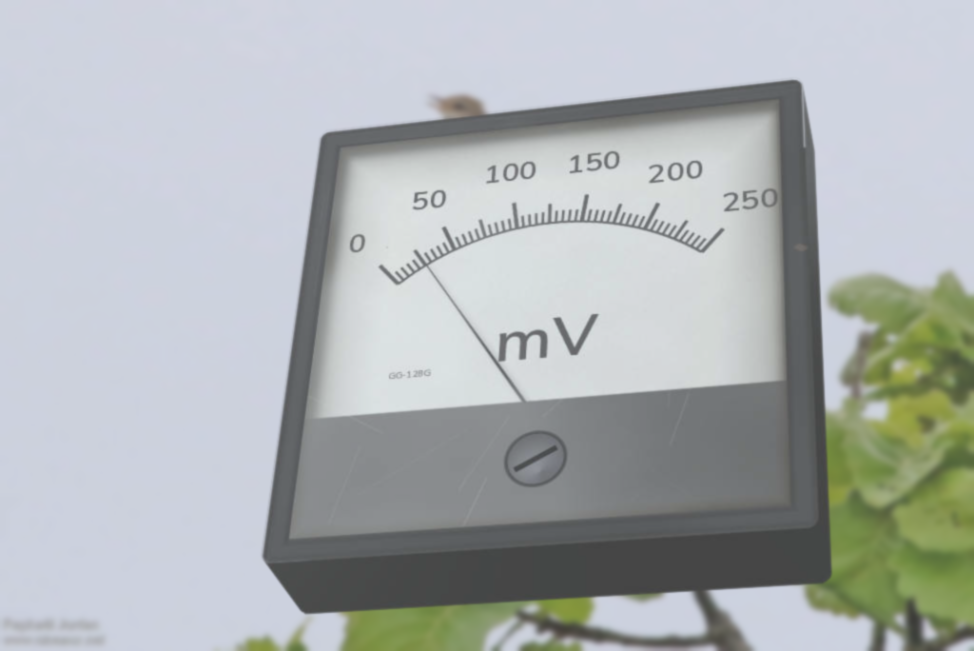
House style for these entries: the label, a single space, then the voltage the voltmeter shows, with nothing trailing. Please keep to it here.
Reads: 25 mV
